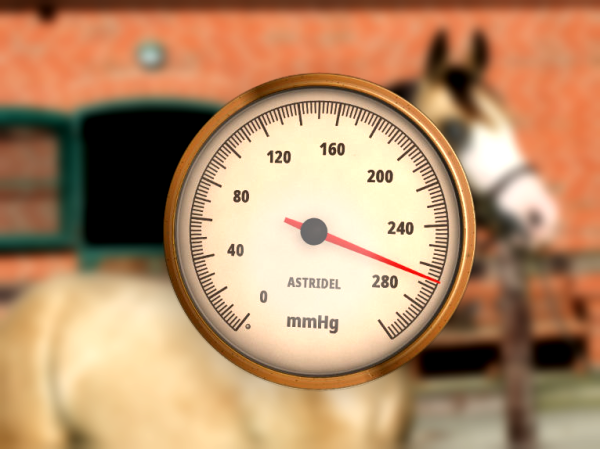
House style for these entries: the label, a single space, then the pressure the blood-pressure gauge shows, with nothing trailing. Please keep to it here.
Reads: 266 mmHg
